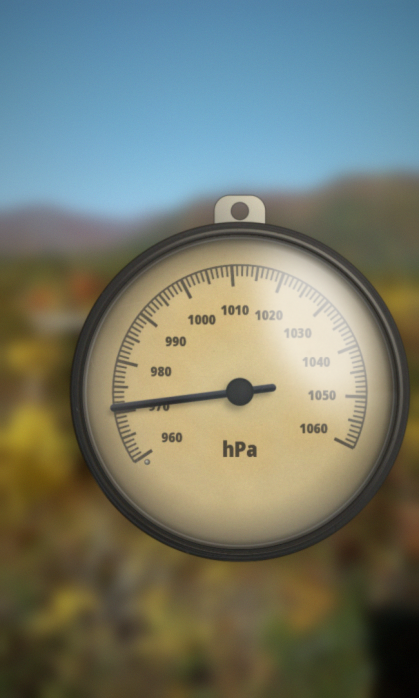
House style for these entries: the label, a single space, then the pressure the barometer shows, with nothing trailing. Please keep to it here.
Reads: 971 hPa
